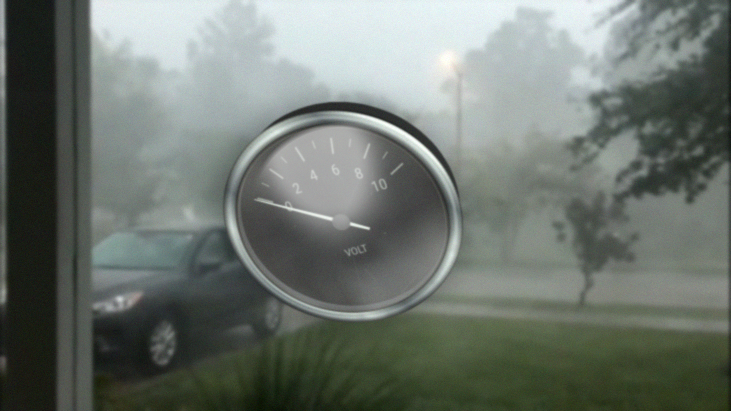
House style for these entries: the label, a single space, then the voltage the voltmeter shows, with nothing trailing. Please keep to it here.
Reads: 0 V
